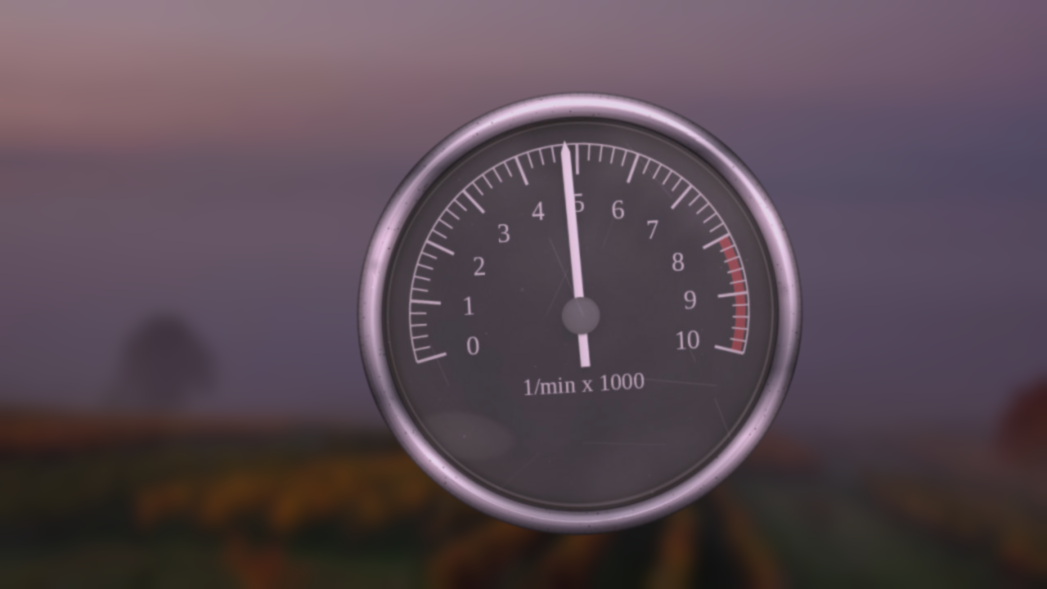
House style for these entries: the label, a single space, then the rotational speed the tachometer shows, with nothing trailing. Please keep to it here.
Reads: 4800 rpm
